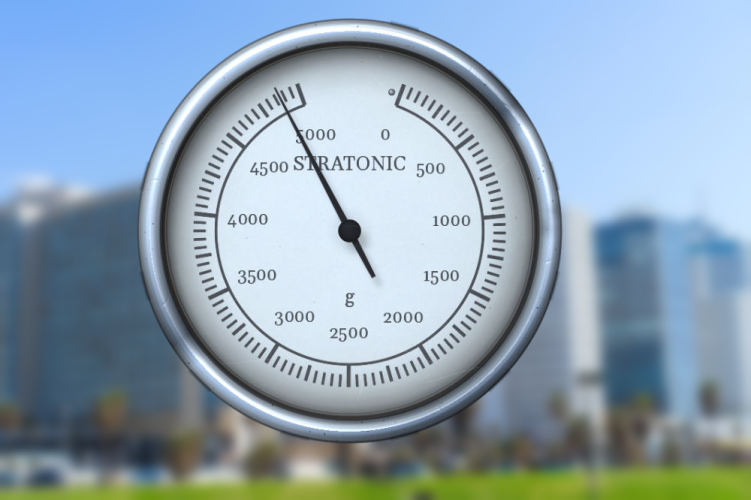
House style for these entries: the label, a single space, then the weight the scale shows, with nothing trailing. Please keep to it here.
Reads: 4875 g
